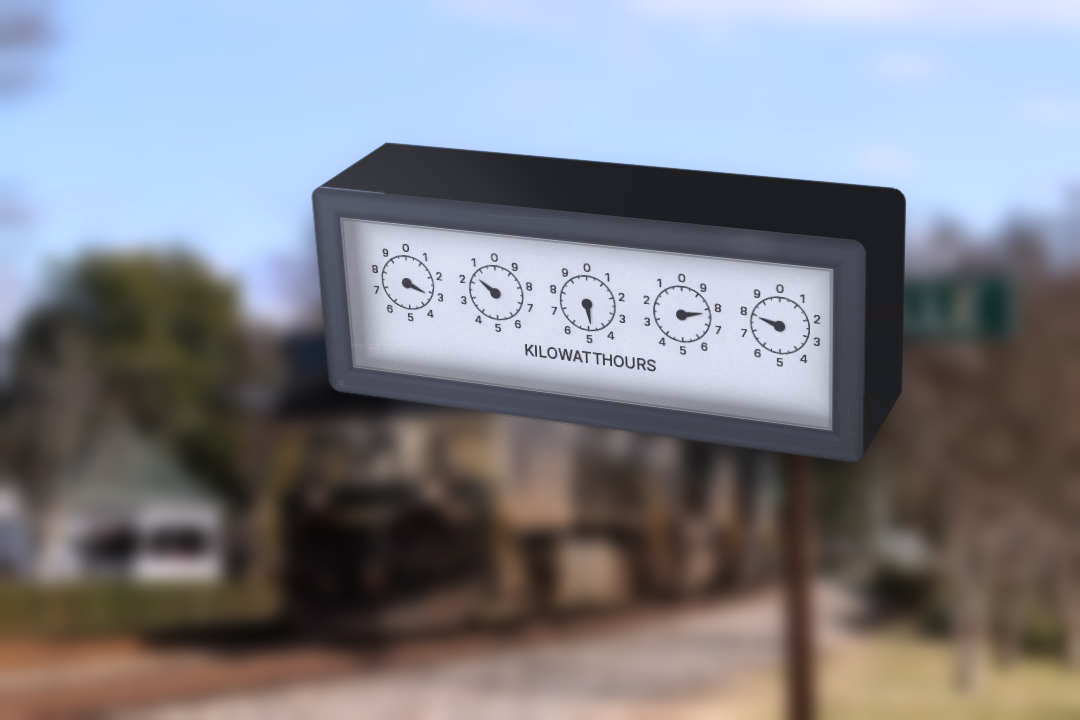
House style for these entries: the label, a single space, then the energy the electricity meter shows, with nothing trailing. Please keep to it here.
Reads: 31478 kWh
